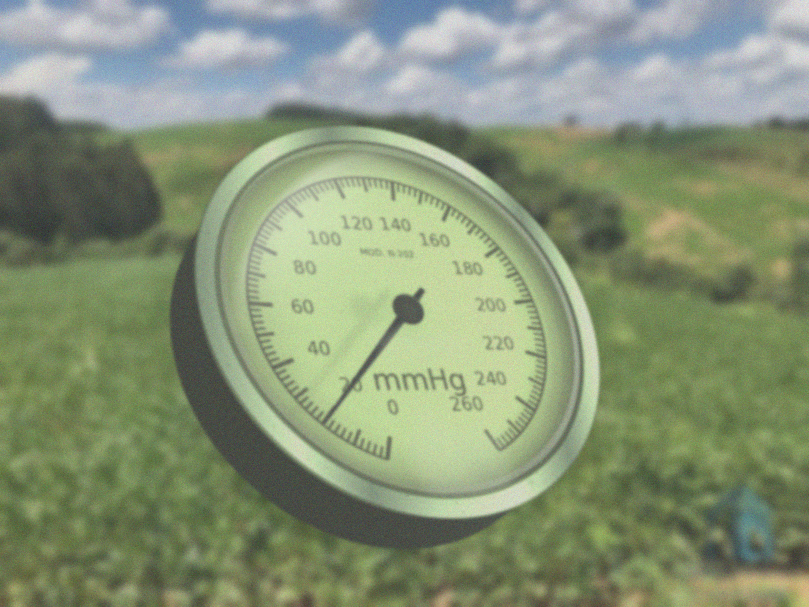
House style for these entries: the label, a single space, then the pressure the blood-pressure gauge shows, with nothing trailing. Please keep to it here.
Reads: 20 mmHg
